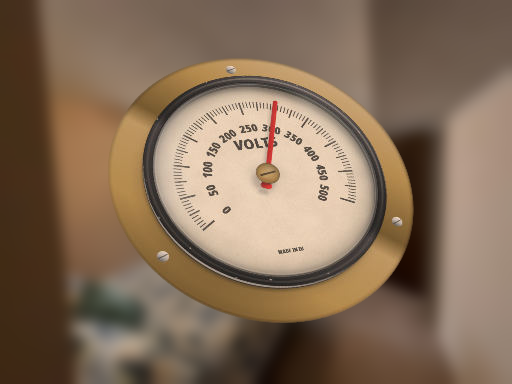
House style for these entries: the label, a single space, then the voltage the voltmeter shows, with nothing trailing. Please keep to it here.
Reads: 300 V
